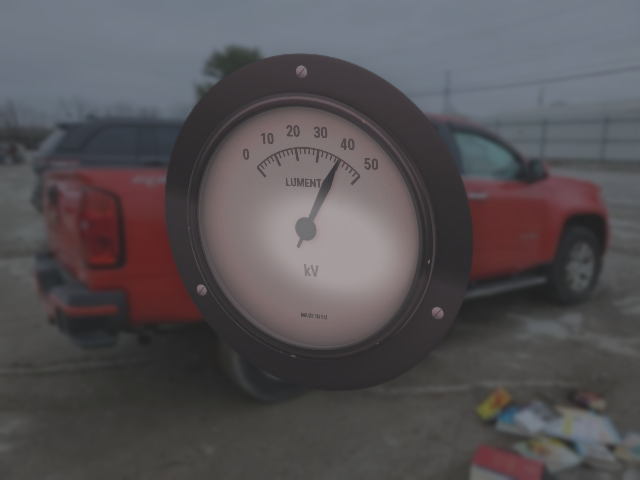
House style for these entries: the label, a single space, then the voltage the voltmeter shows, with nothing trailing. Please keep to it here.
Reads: 40 kV
